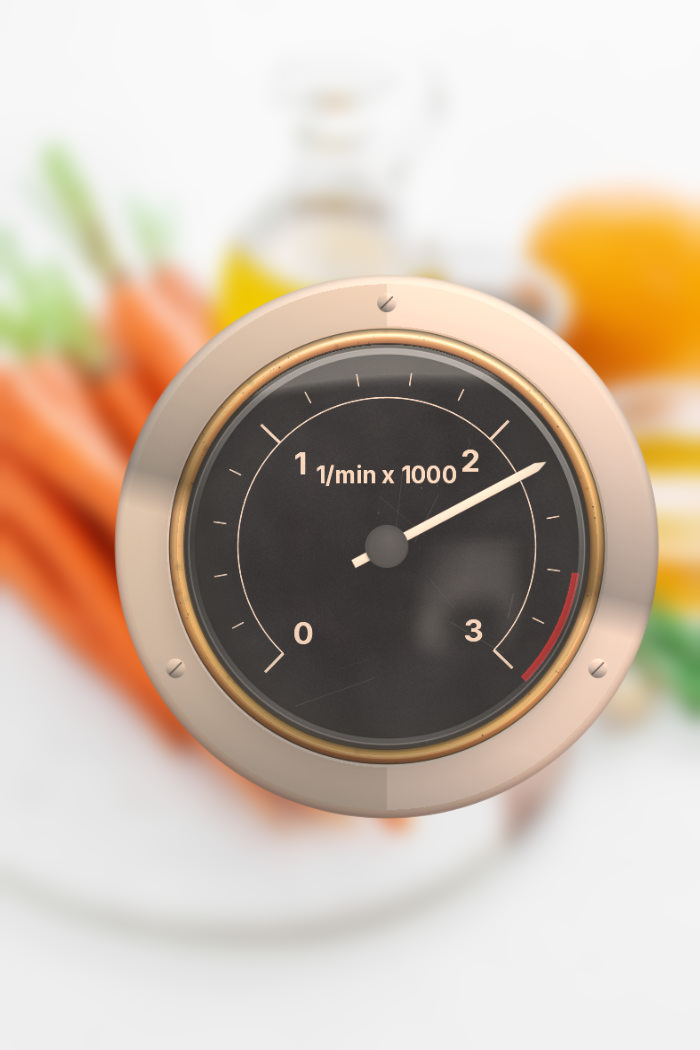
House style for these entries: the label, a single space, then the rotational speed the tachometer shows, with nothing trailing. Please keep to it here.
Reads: 2200 rpm
